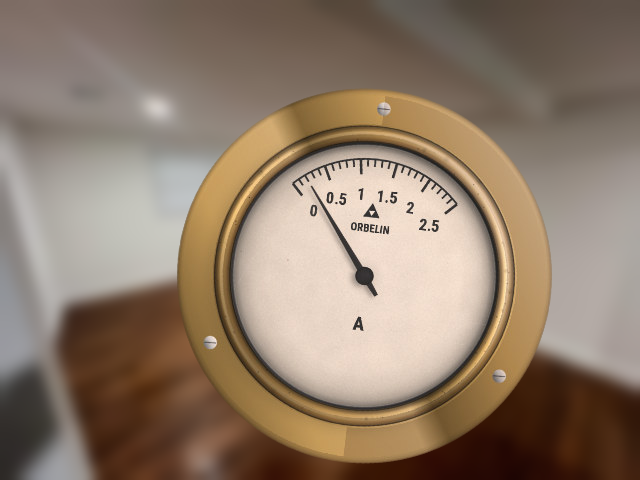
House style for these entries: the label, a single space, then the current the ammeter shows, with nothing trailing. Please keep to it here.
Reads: 0.2 A
